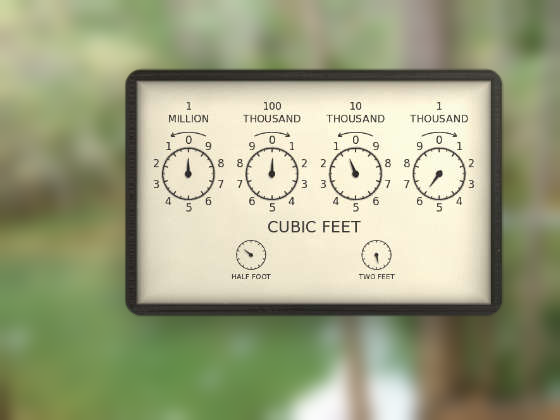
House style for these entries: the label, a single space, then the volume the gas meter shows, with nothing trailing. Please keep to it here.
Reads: 600 ft³
